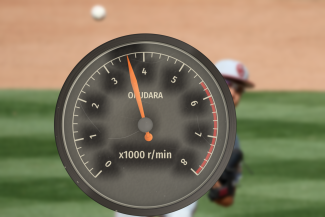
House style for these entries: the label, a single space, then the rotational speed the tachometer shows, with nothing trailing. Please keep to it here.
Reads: 3600 rpm
